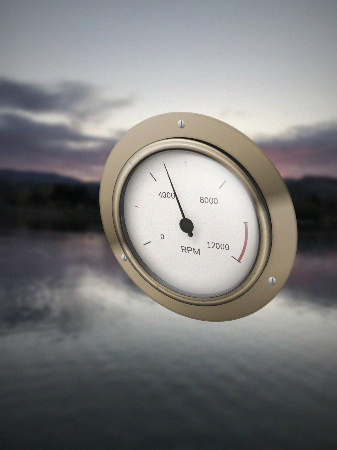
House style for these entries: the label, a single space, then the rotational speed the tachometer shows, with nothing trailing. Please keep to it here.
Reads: 5000 rpm
